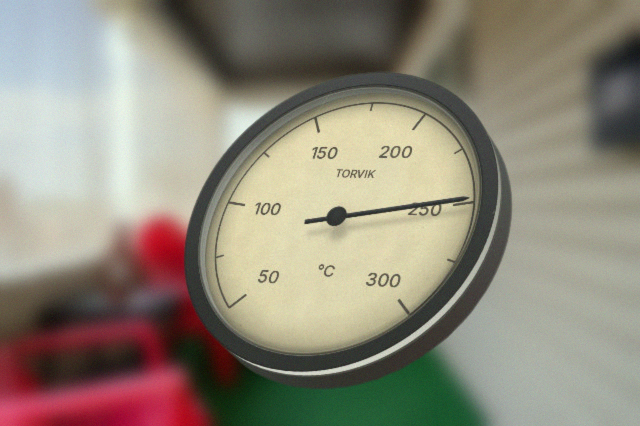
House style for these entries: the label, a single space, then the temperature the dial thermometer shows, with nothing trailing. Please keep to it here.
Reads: 250 °C
